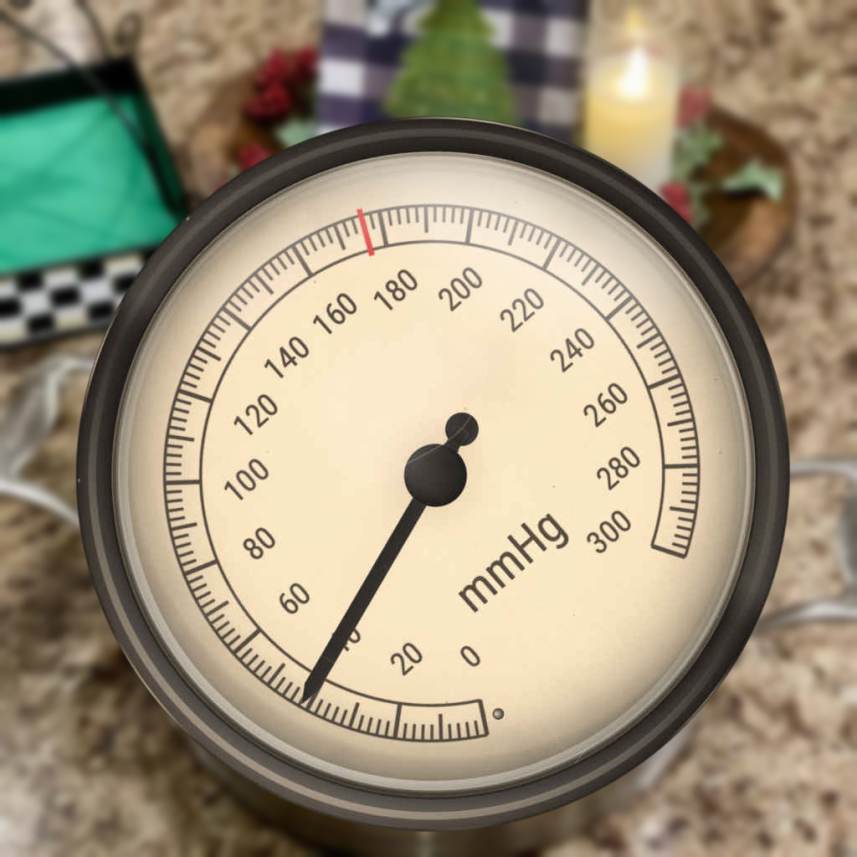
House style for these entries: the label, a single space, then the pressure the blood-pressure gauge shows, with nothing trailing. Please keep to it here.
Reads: 42 mmHg
